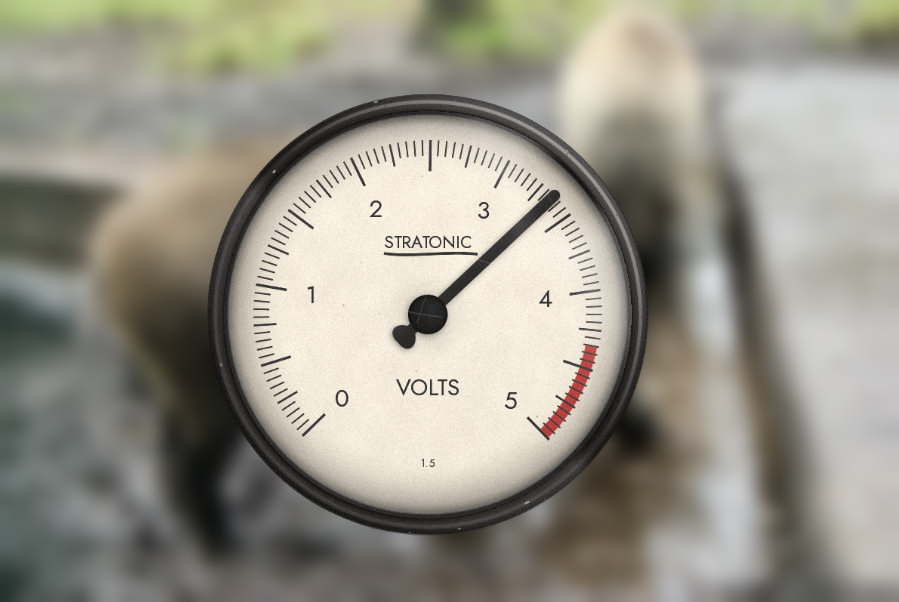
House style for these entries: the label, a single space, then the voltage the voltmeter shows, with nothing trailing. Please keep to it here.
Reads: 3.35 V
